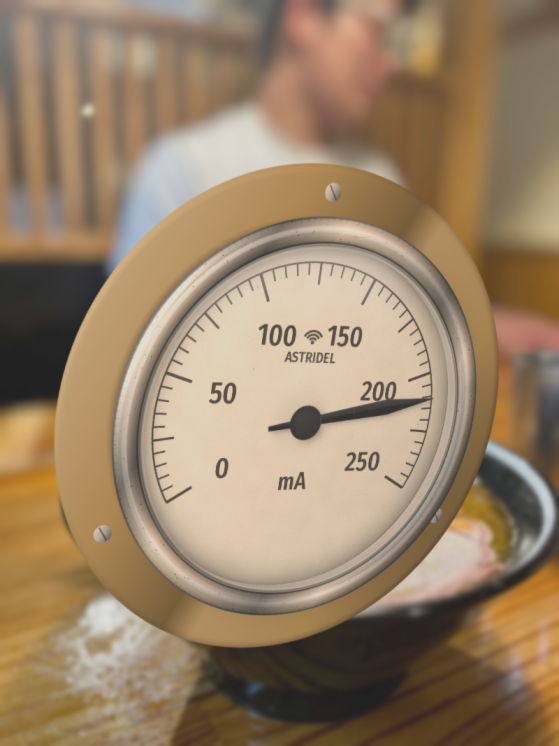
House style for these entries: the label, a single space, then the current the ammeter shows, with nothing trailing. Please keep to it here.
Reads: 210 mA
